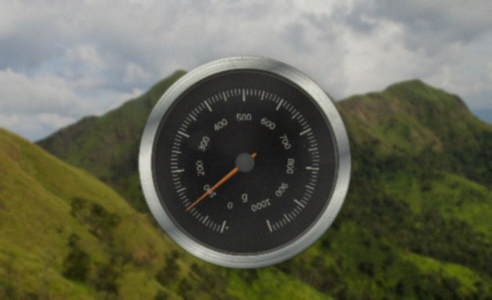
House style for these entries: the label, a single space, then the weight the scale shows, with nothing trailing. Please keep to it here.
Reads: 100 g
